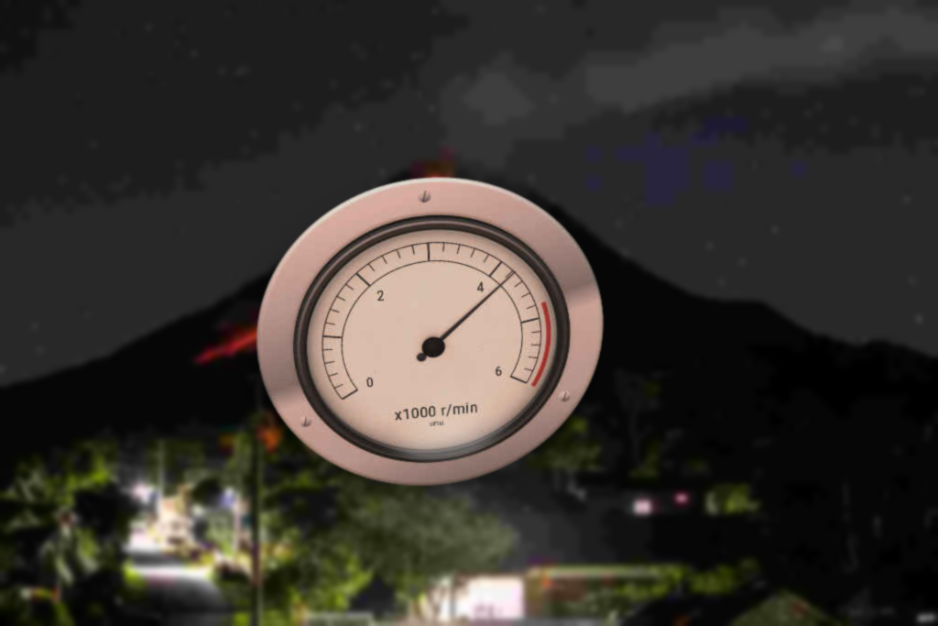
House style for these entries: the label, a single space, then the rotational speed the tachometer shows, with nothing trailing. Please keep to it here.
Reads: 4200 rpm
